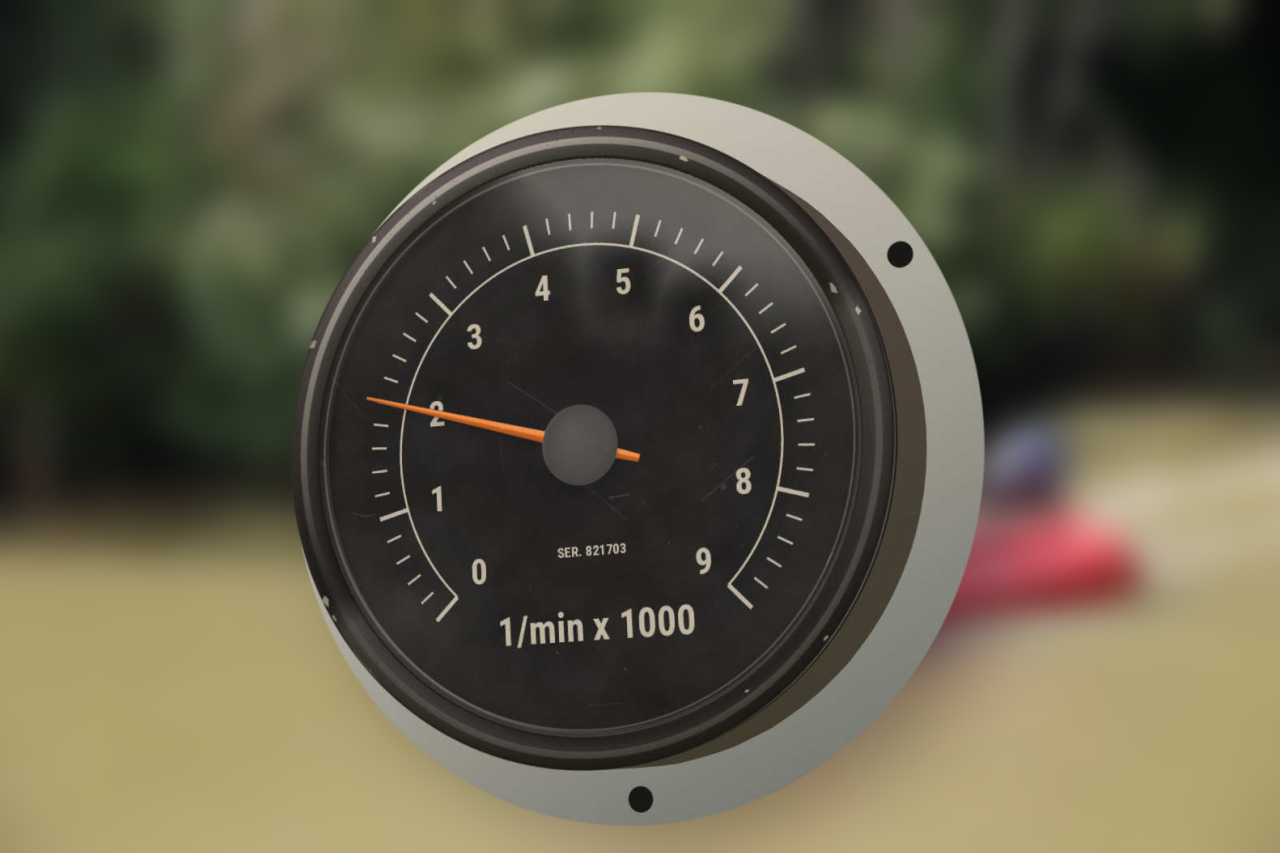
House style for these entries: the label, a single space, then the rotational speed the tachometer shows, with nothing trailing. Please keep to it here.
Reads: 2000 rpm
